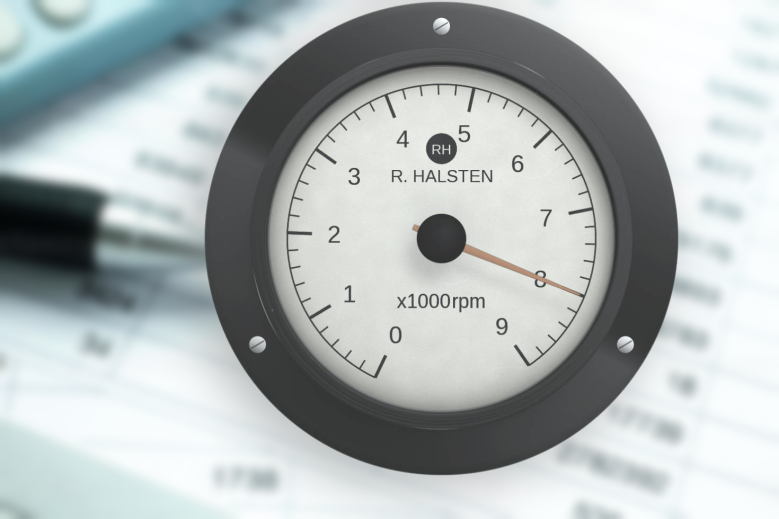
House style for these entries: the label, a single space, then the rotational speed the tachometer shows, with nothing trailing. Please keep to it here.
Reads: 8000 rpm
